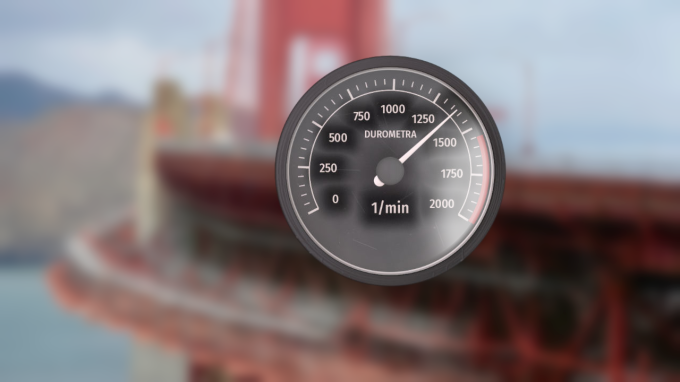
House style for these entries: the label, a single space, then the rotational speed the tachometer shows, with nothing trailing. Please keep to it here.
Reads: 1375 rpm
